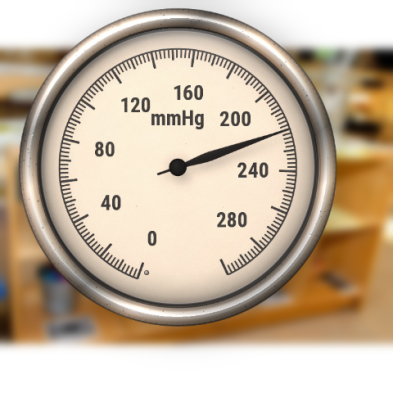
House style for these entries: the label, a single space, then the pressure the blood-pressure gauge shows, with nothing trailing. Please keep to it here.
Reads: 220 mmHg
